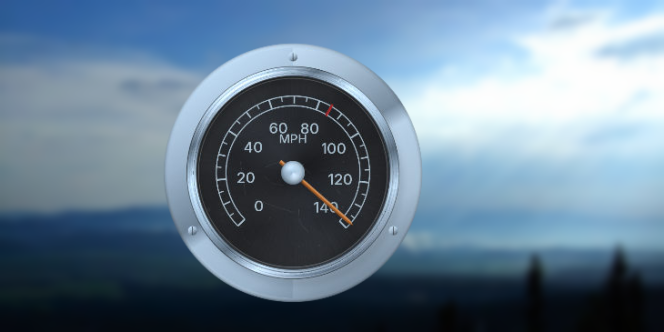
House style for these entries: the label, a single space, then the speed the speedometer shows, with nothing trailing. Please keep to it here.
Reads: 137.5 mph
